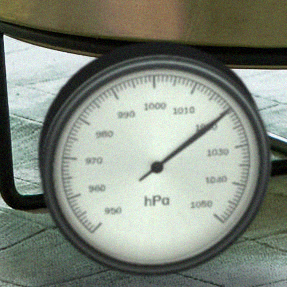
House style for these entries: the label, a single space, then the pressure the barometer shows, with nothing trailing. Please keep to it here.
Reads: 1020 hPa
